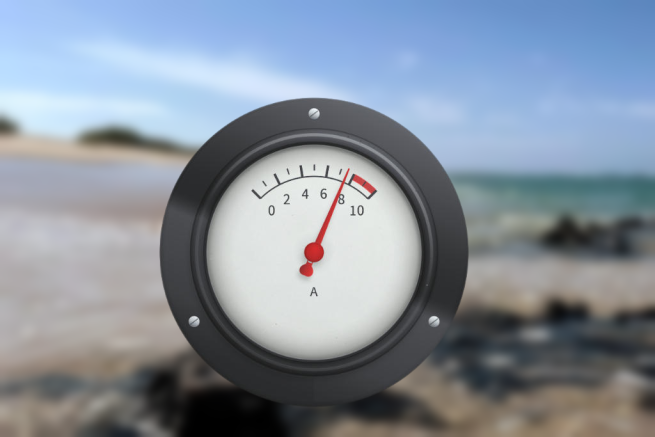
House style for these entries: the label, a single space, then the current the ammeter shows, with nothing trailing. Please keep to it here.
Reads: 7.5 A
